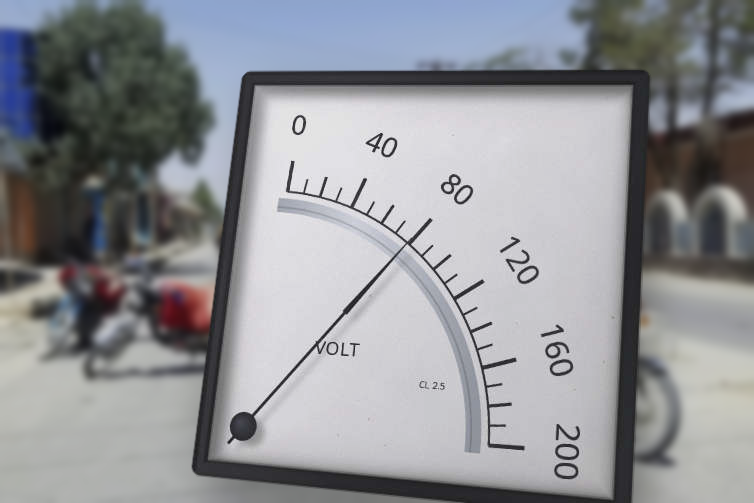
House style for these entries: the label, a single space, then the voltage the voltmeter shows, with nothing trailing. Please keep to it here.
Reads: 80 V
